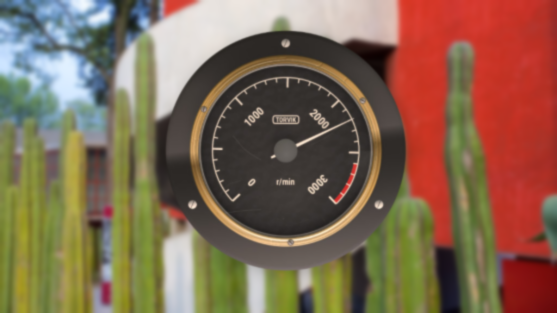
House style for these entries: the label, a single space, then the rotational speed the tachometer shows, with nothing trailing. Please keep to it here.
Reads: 2200 rpm
